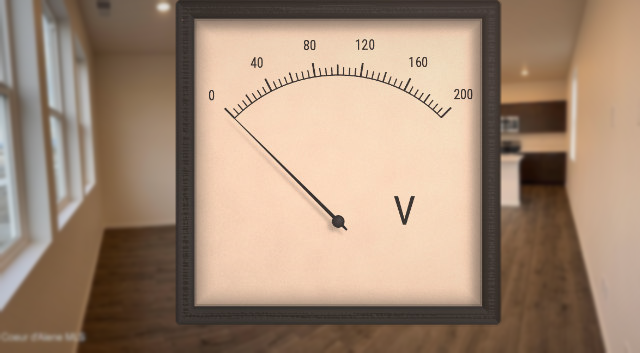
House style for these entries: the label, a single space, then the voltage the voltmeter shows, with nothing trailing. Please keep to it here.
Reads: 0 V
